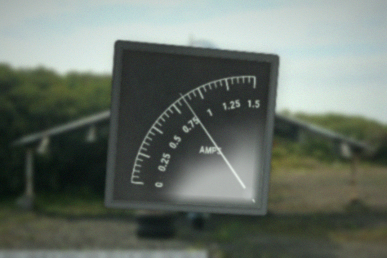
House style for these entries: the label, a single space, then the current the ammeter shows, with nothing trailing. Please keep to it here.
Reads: 0.85 A
